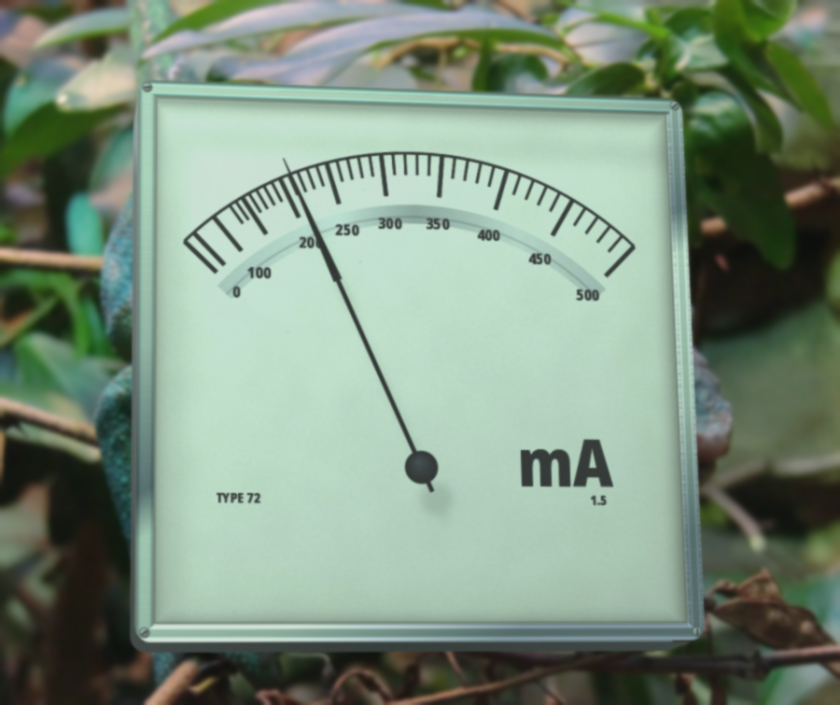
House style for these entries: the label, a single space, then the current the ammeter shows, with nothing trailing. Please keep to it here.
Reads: 210 mA
